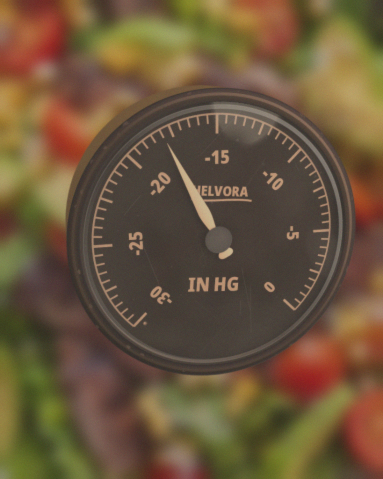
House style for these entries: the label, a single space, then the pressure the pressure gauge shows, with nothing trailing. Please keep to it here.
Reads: -18 inHg
